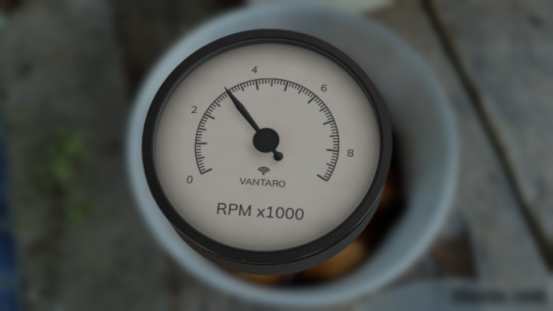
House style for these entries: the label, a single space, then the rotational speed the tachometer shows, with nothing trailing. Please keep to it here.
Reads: 3000 rpm
